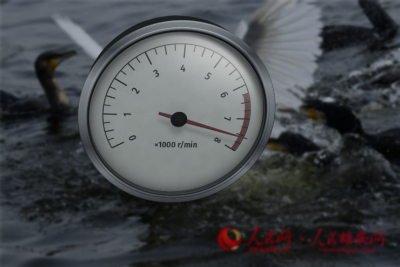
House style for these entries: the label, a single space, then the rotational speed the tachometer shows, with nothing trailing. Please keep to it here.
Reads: 7500 rpm
